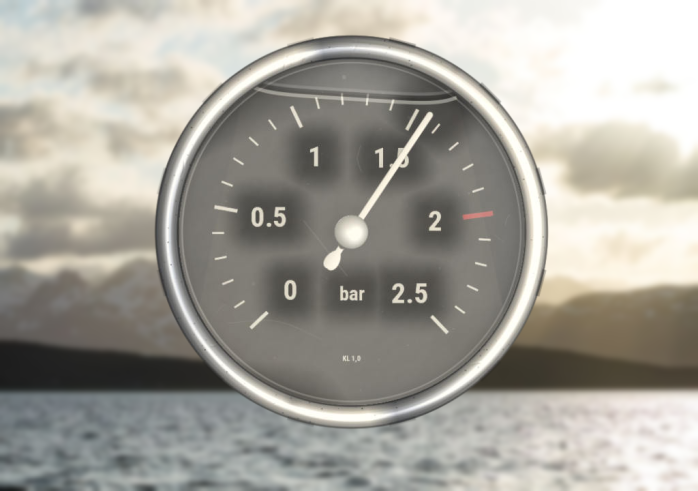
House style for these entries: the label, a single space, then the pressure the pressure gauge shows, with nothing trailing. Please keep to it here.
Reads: 1.55 bar
